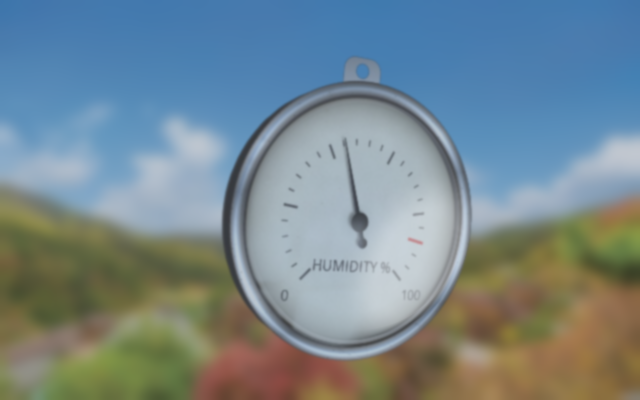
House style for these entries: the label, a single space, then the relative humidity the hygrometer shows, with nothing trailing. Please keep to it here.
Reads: 44 %
